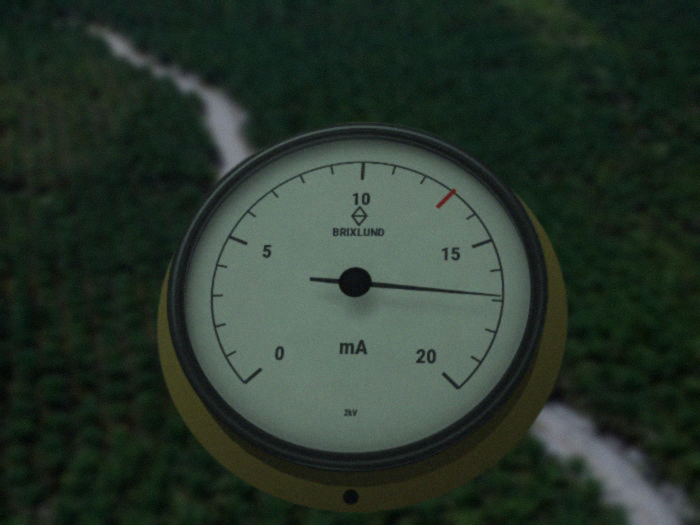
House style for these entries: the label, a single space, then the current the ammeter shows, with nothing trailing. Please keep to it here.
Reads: 17 mA
